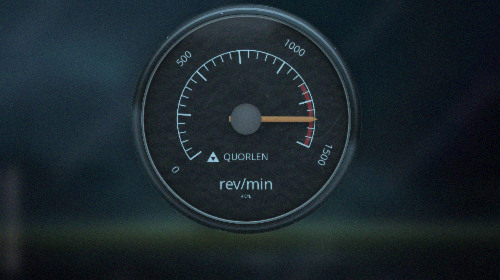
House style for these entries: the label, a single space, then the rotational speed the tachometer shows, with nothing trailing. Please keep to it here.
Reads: 1350 rpm
